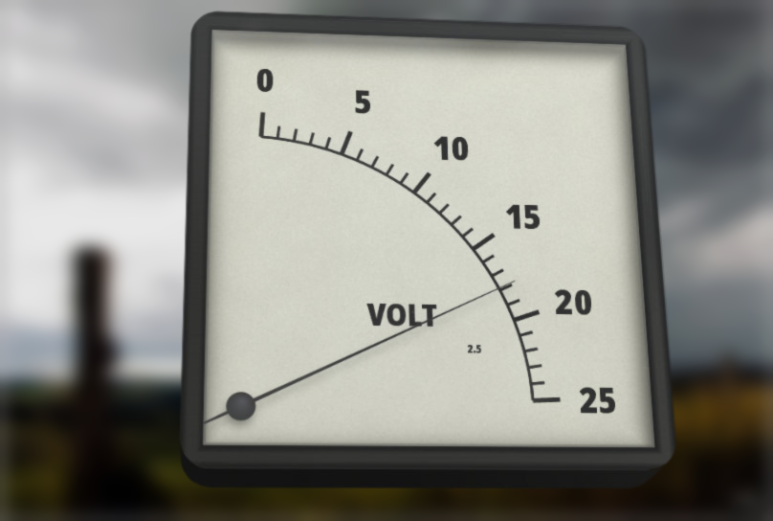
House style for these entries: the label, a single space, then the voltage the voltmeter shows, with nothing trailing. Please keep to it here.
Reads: 18 V
